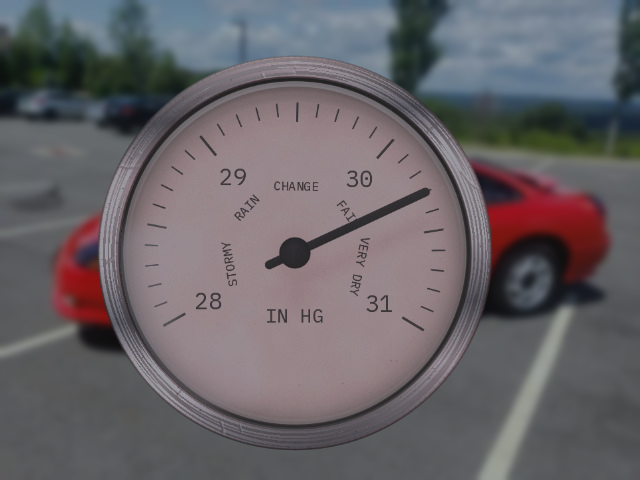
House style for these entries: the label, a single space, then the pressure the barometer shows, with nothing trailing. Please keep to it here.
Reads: 30.3 inHg
